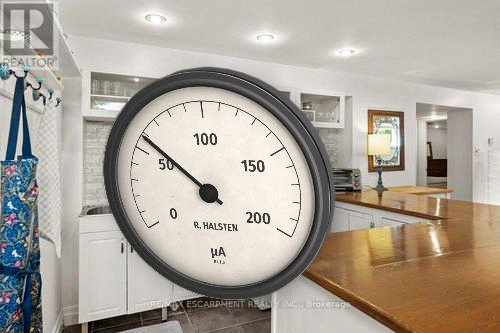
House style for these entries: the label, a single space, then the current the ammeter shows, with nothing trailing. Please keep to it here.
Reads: 60 µA
